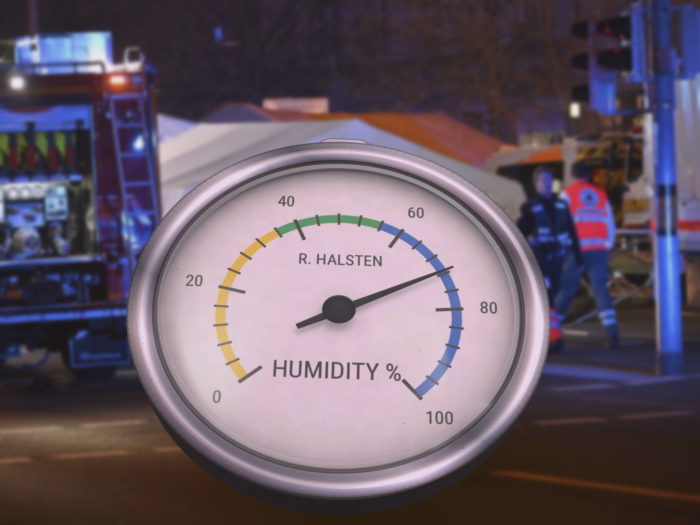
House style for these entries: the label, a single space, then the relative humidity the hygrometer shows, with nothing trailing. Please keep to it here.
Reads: 72 %
